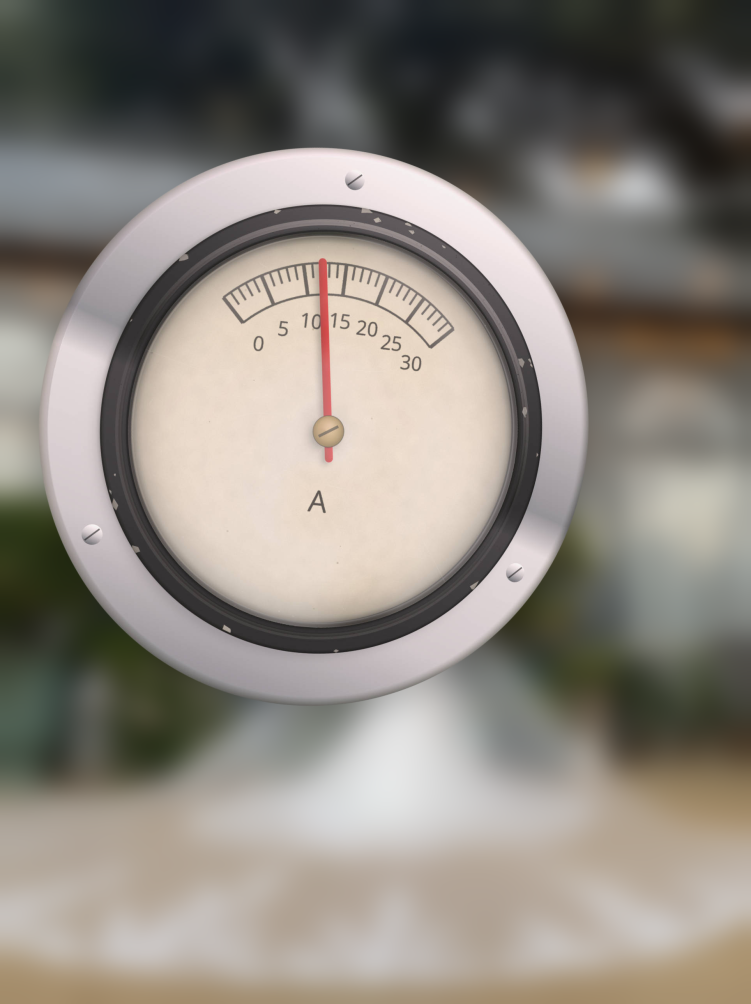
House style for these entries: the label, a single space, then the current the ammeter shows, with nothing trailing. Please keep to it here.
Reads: 12 A
